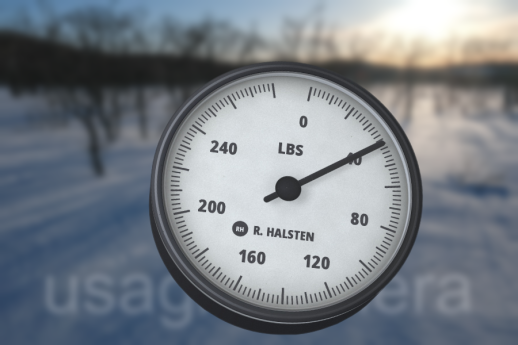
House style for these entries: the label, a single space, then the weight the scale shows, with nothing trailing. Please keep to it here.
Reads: 40 lb
